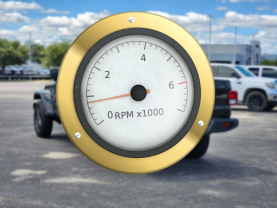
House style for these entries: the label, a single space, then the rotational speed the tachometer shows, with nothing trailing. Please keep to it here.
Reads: 800 rpm
